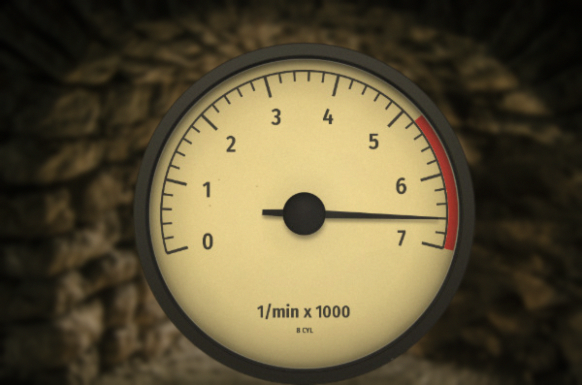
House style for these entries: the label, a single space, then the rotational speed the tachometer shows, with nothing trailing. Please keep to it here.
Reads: 6600 rpm
